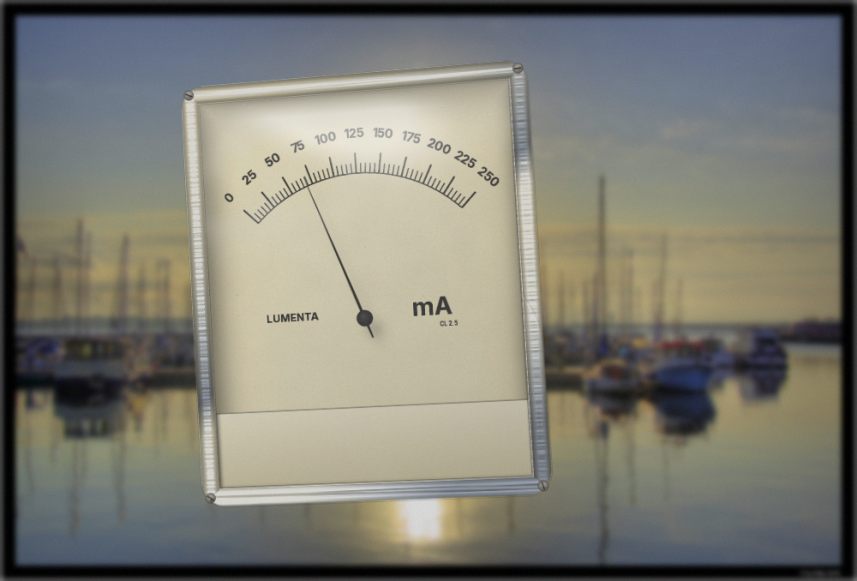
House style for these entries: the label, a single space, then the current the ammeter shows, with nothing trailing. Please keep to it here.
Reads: 70 mA
